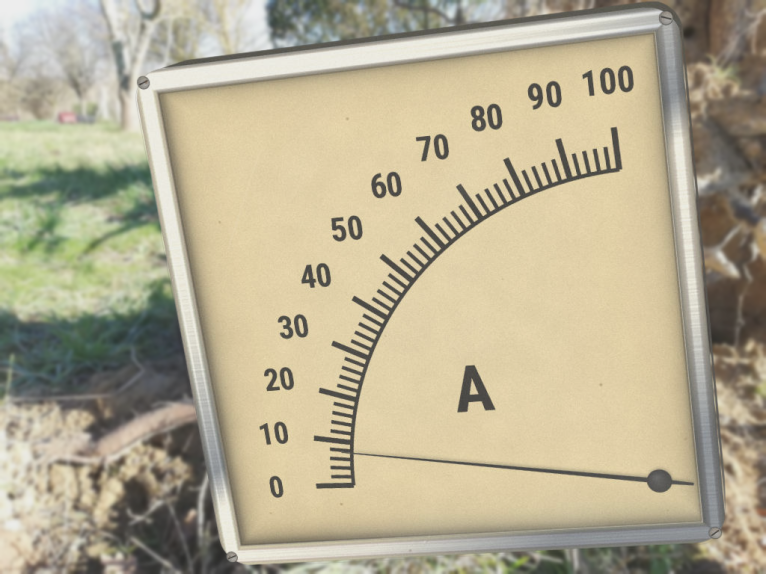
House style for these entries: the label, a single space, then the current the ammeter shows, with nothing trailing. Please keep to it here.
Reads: 8 A
